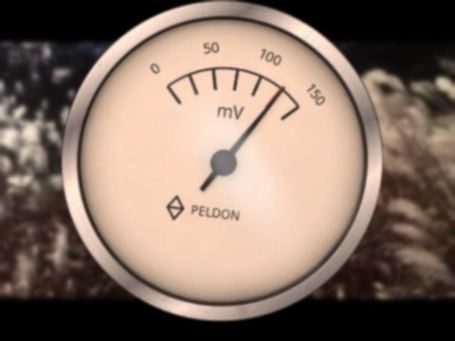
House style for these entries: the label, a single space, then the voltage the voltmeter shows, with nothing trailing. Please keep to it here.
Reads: 125 mV
